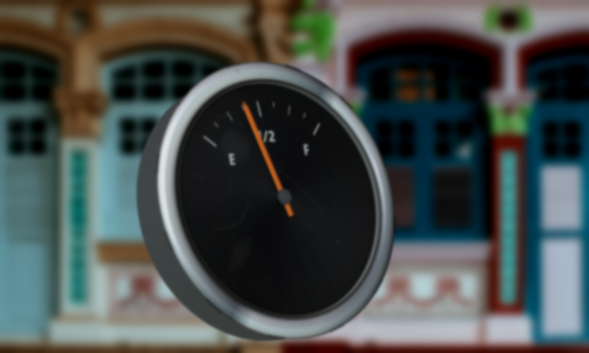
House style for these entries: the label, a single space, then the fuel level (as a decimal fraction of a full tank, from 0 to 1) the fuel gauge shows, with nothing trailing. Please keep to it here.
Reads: 0.375
